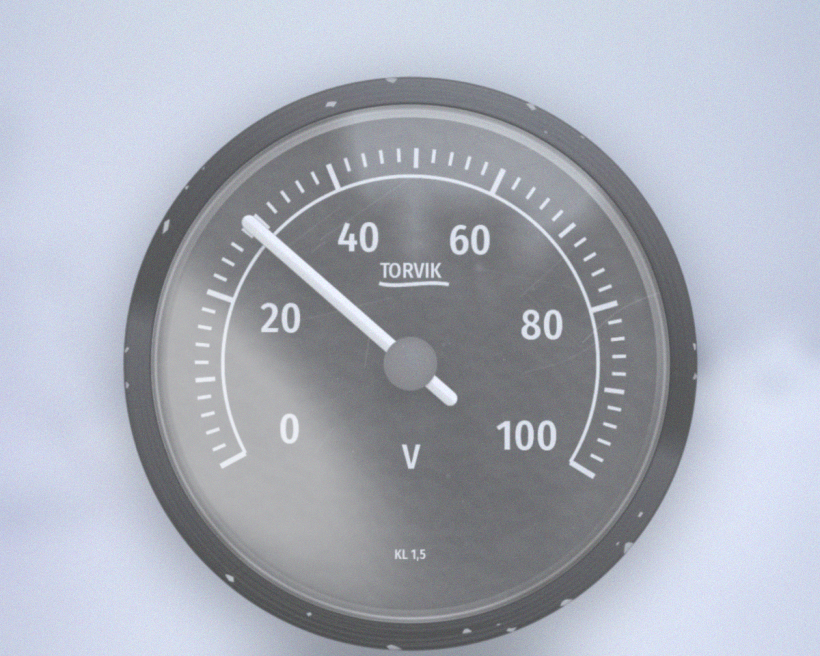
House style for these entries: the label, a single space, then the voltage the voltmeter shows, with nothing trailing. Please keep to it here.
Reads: 29 V
